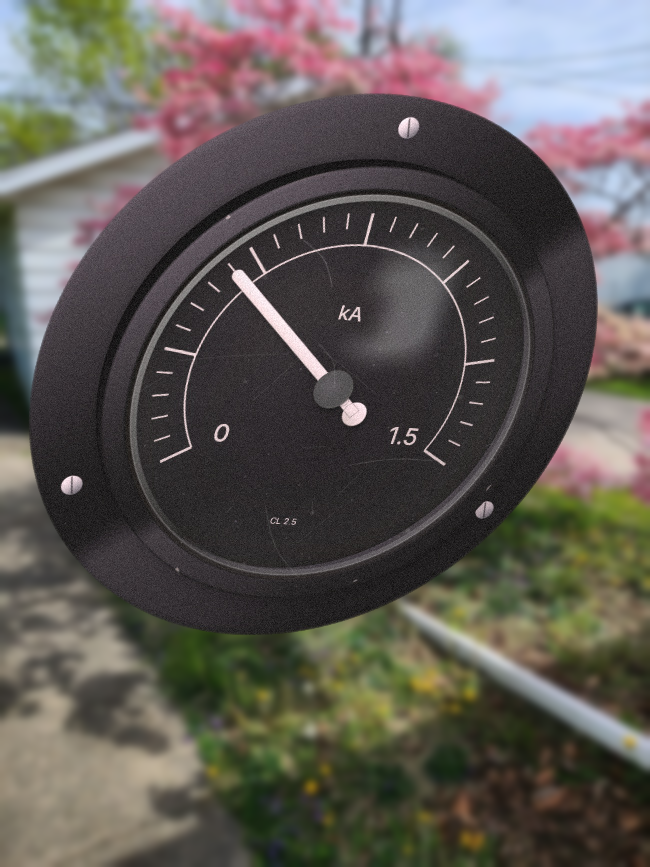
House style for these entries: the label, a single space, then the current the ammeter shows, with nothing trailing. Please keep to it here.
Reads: 0.45 kA
